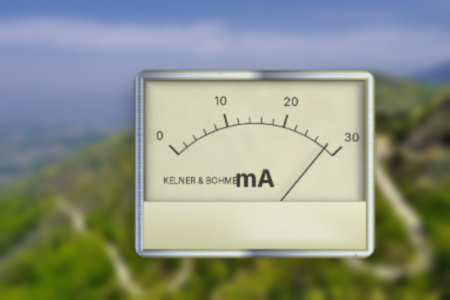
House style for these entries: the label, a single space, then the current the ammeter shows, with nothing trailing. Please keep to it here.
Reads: 28 mA
